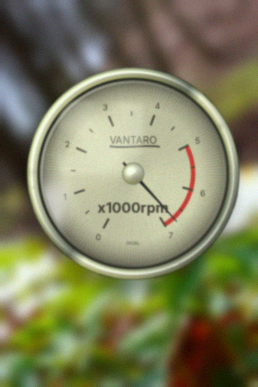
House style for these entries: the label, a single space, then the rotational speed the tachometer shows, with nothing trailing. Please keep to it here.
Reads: 6750 rpm
